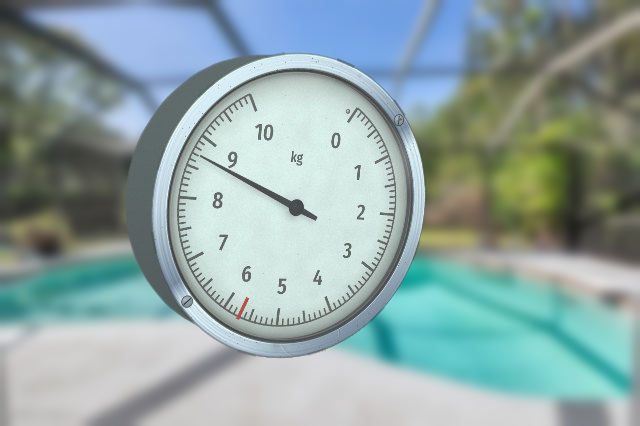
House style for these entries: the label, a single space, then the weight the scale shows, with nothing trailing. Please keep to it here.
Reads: 8.7 kg
